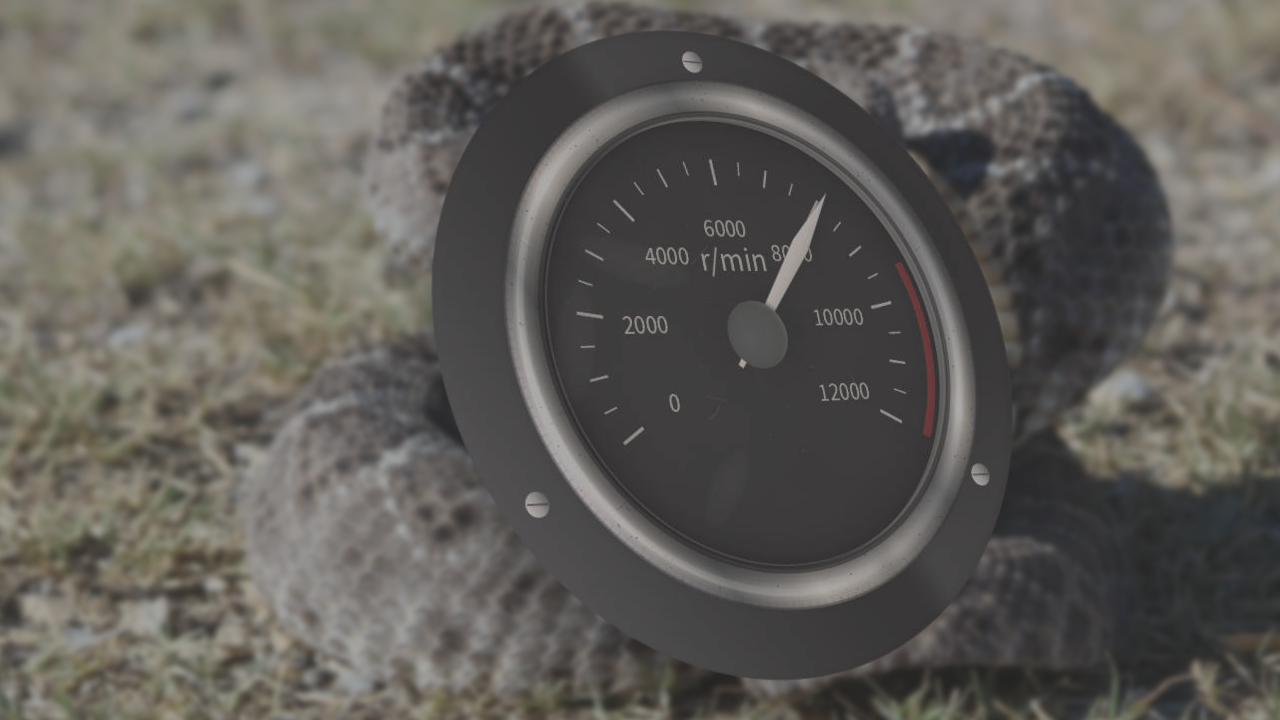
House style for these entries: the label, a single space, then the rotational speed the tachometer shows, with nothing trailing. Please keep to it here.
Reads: 8000 rpm
